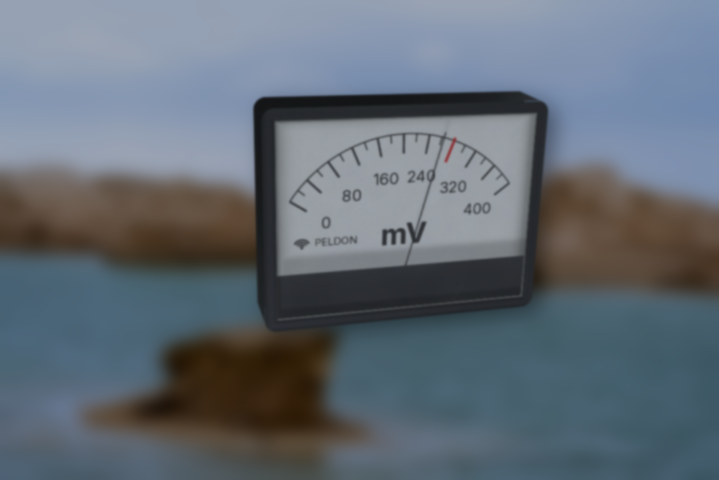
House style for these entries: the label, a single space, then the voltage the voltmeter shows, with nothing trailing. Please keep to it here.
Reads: 260 mV
